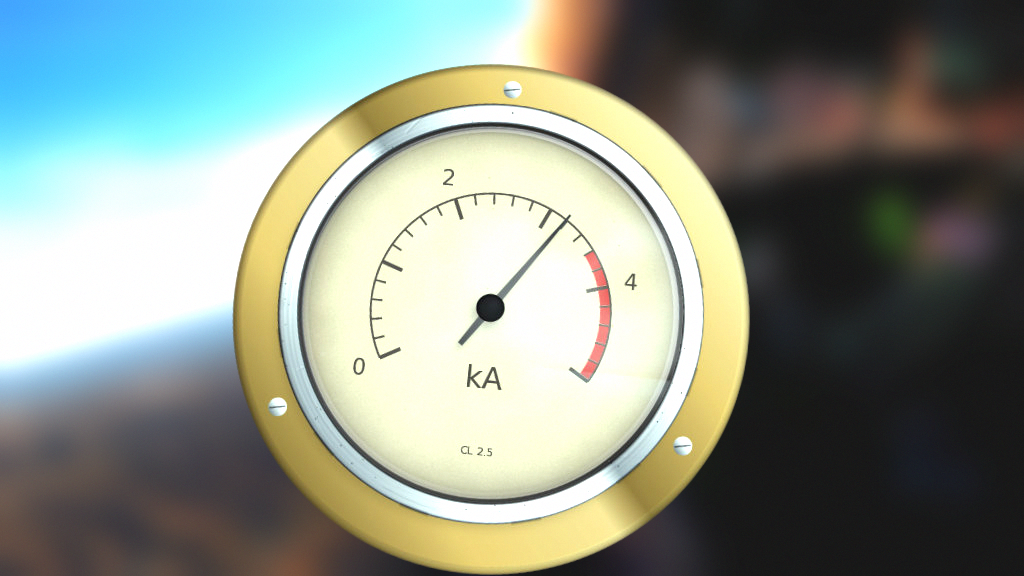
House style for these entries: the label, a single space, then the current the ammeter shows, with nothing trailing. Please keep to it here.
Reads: 3.2 kA
